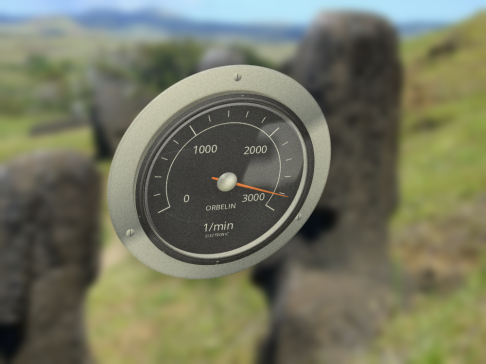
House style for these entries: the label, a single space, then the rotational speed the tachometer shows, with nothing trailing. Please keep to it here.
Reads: 2800 rpm
